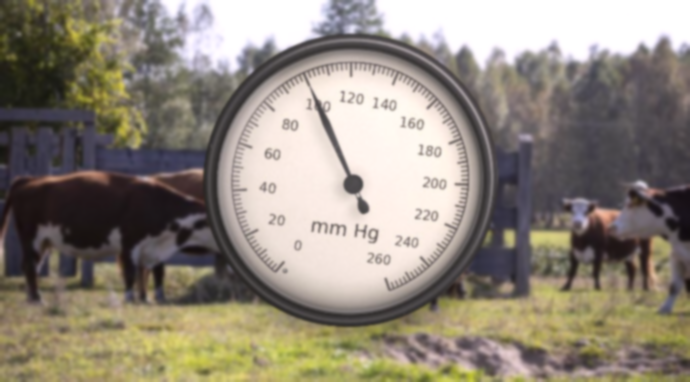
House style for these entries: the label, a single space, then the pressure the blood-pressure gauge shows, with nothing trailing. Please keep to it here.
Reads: 100 mmHg
